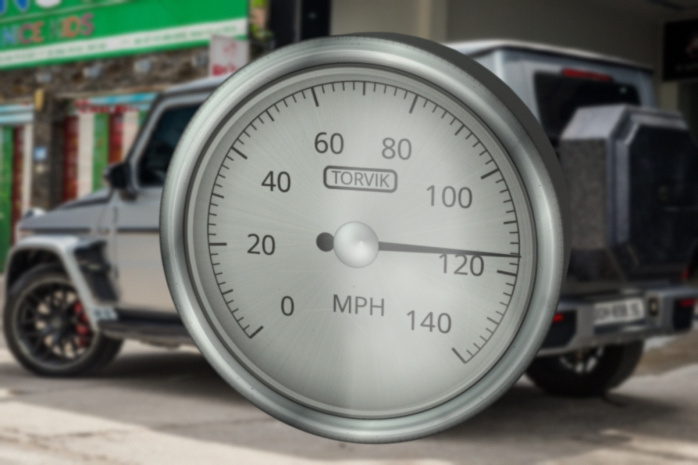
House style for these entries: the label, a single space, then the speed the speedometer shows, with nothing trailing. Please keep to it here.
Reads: 116 mph
